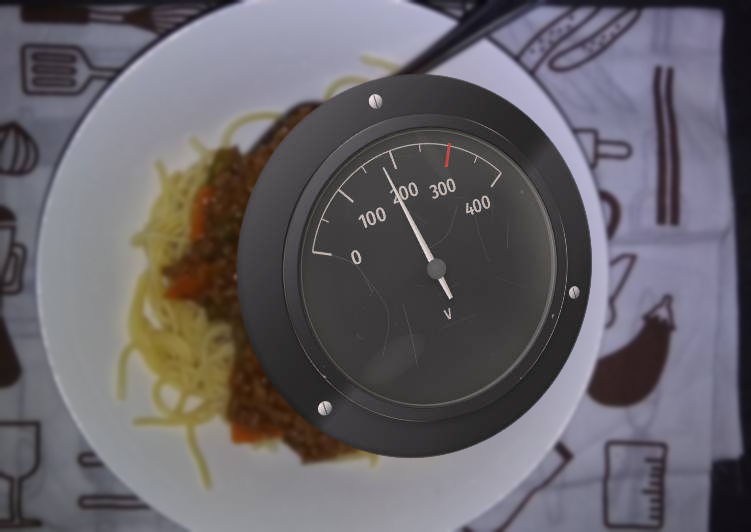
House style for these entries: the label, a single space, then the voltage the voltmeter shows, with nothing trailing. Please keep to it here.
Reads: 175 V
